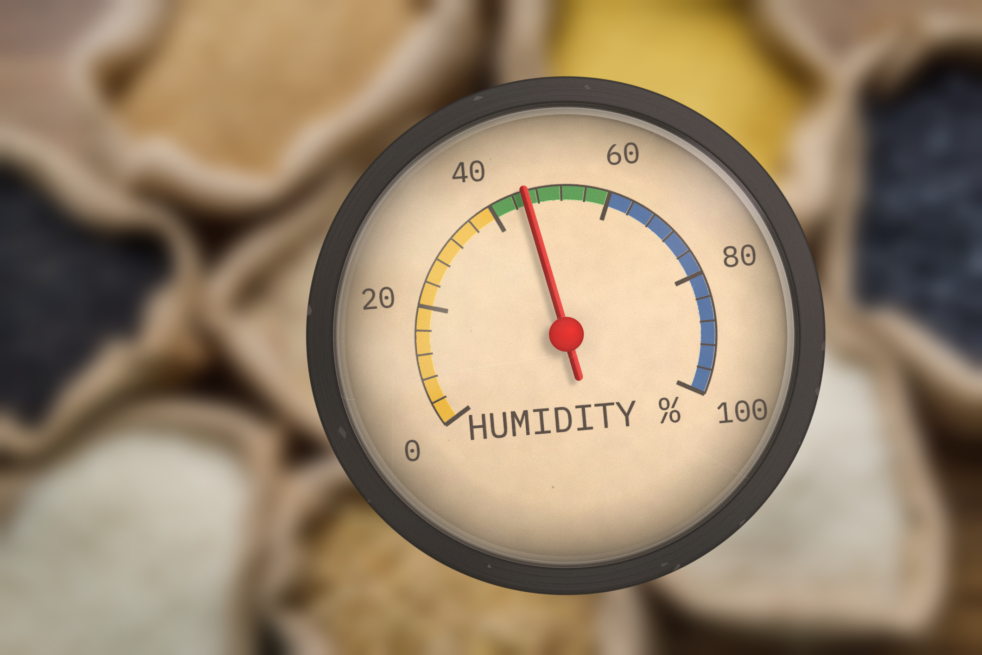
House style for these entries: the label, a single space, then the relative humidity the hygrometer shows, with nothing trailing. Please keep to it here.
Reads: 46 %
